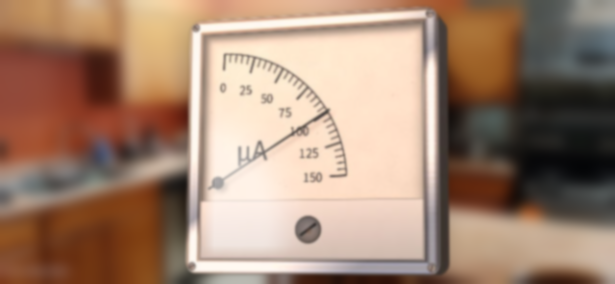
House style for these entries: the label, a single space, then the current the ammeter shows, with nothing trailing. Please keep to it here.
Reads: 100 µA
